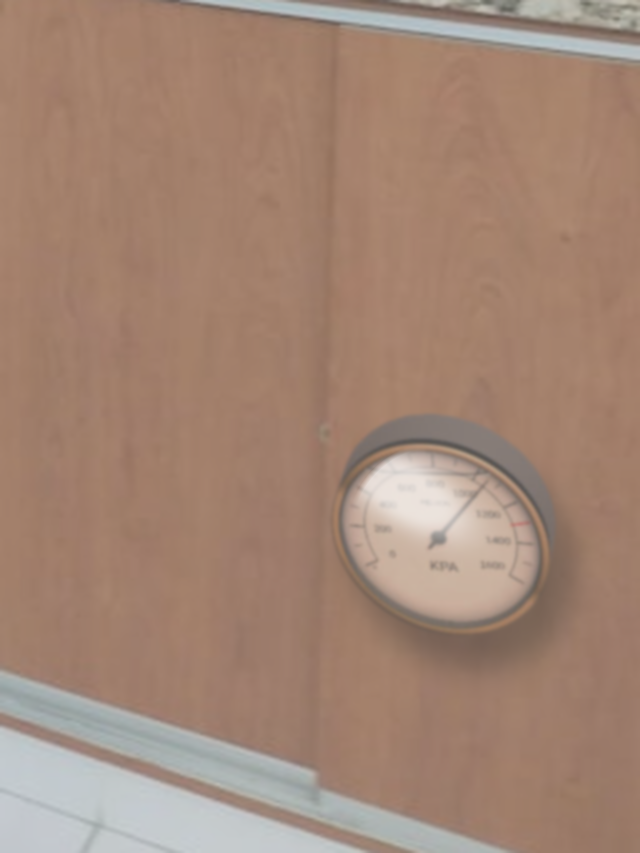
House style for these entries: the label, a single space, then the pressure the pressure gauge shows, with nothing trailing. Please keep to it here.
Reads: 1050 kPa
